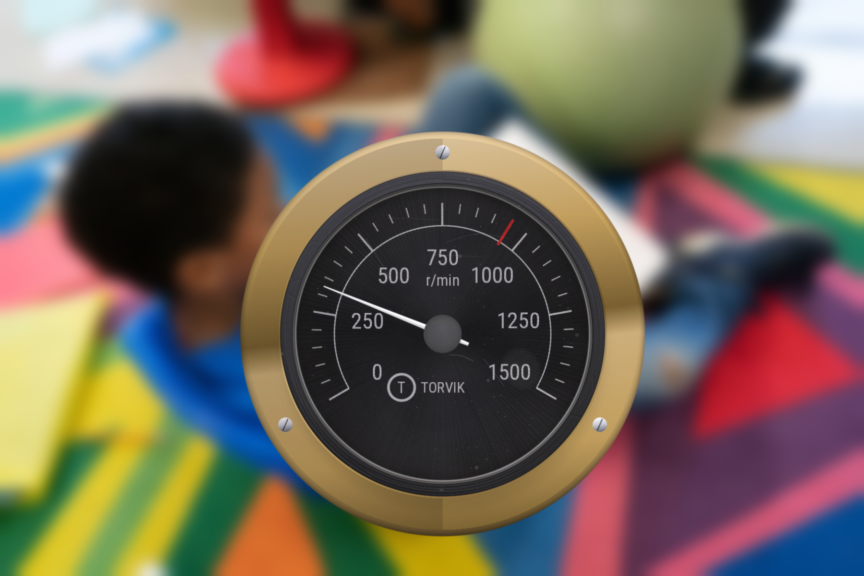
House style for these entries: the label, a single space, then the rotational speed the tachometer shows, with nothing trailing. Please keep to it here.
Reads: 325 rpm
